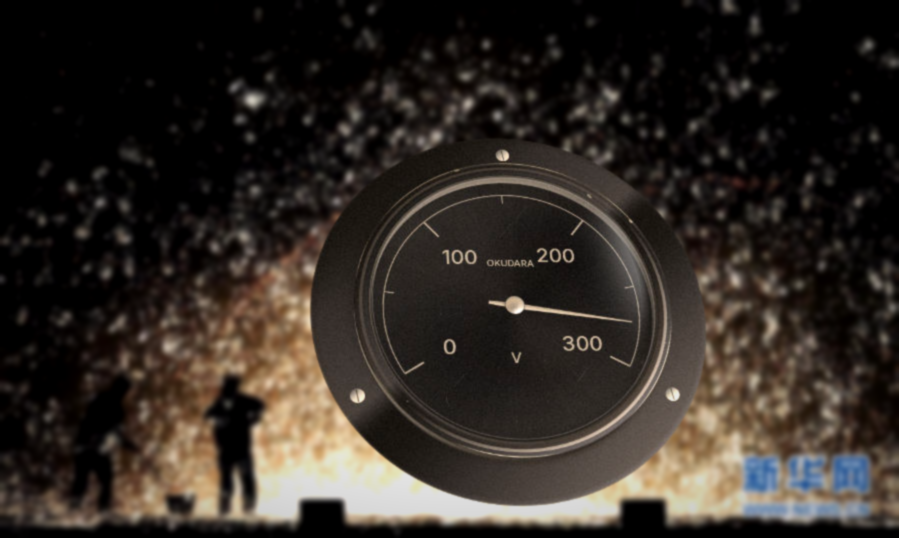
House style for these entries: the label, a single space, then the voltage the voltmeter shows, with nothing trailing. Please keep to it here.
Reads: 275 V
